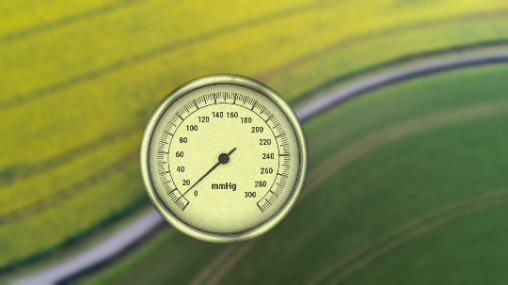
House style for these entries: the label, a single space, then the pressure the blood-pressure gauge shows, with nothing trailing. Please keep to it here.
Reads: 10 mmHg
